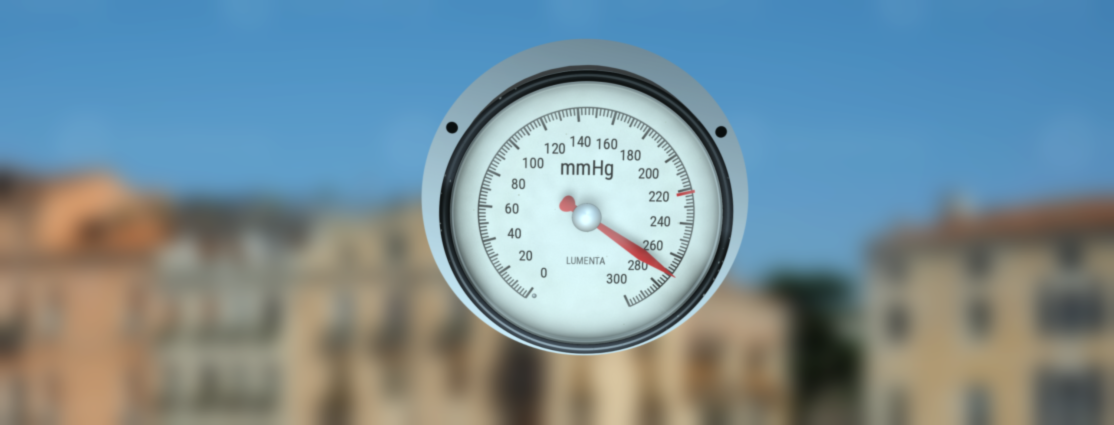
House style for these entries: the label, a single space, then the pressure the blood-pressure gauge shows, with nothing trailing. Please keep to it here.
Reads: 270 mmHg
